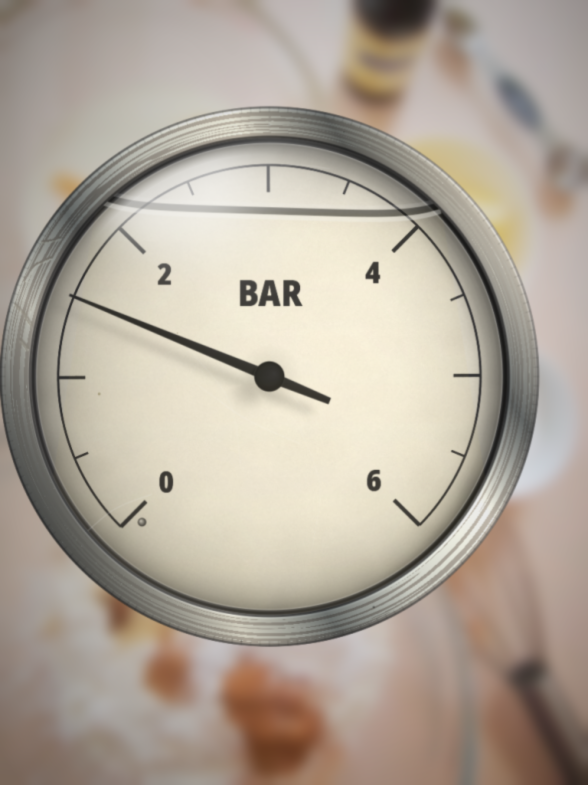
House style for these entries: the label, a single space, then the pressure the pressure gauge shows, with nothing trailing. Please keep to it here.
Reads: 1.5 bar
